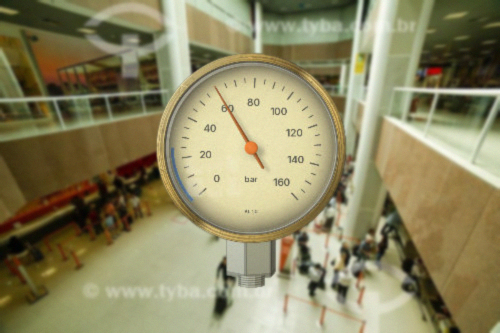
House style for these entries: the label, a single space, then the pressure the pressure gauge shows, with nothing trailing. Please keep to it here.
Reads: 60 bar
